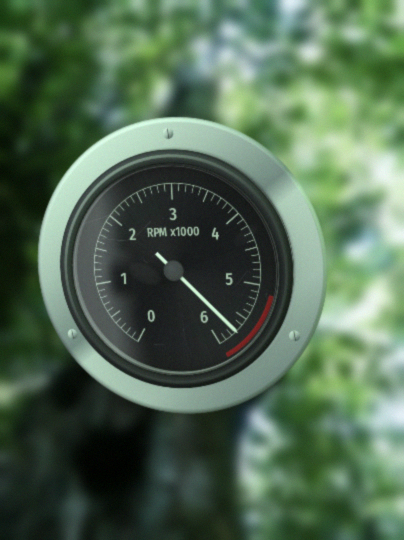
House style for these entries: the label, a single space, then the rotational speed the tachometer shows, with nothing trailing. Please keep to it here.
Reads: 5700 rpm
